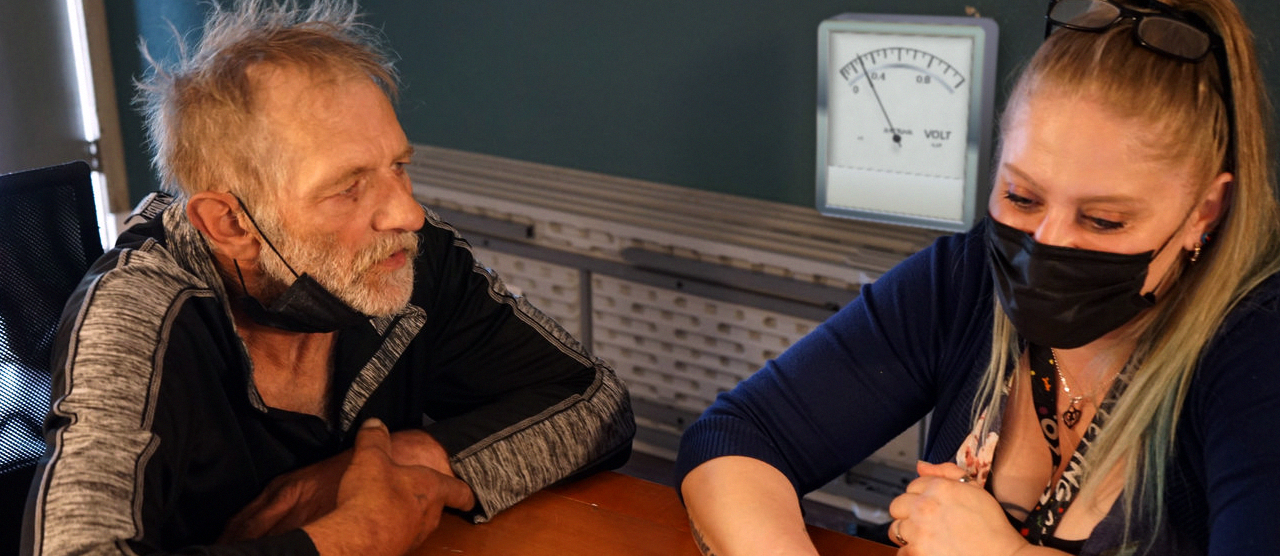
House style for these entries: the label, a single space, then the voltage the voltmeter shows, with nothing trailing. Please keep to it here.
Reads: 0.3 V
